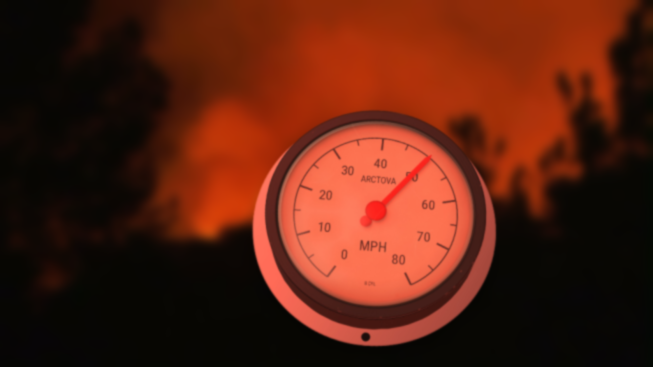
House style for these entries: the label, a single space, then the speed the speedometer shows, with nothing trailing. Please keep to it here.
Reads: 50 mph
